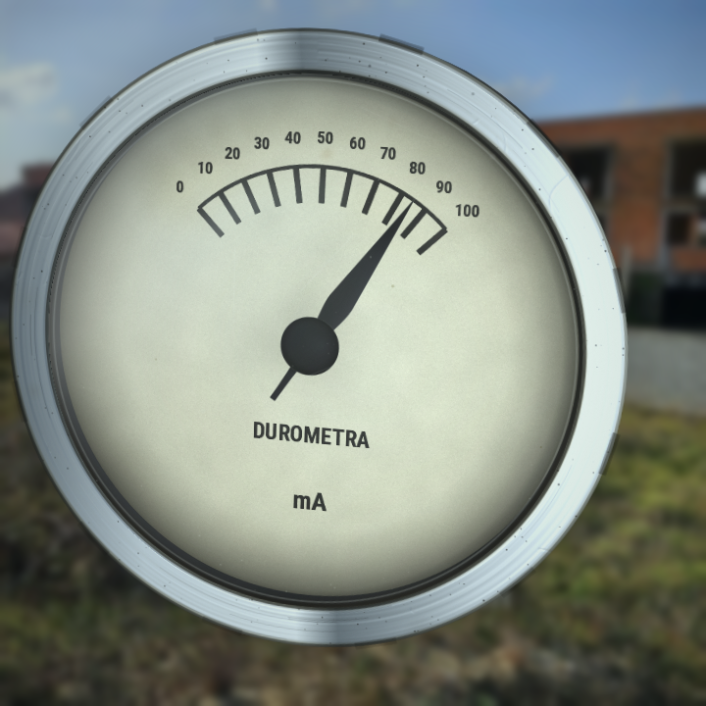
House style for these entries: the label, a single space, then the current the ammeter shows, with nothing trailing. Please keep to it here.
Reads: 85 mA
